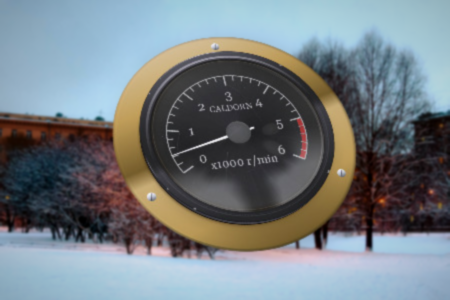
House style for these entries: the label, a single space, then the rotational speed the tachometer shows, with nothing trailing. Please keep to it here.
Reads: 400 rpm
